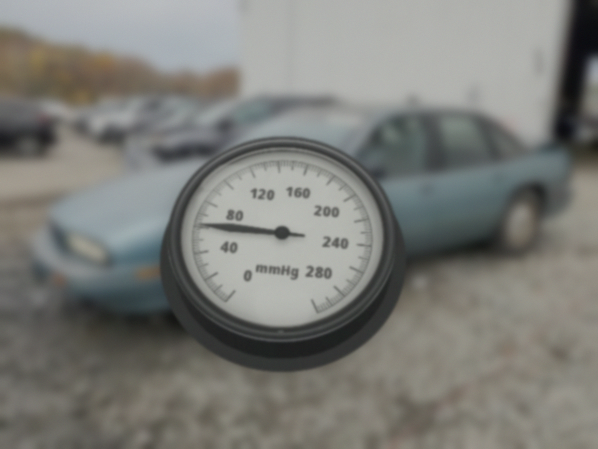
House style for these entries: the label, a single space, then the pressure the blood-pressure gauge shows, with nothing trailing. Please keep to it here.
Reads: 60 mmHg
